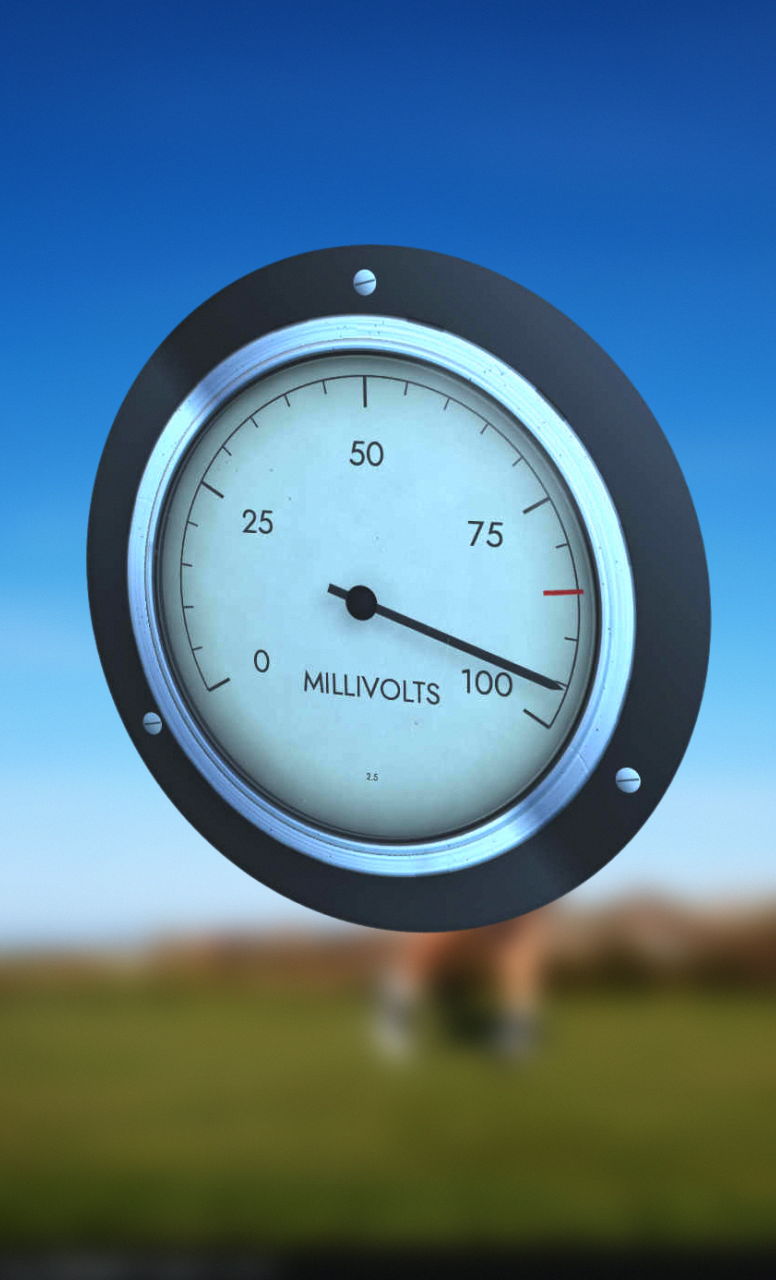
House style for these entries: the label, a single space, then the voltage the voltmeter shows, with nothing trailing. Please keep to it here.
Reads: 95 mV
